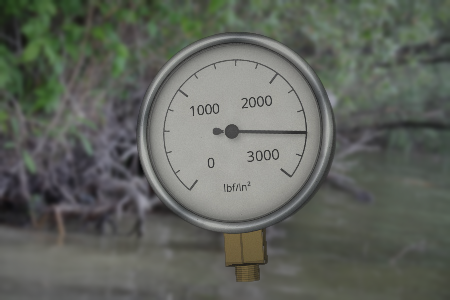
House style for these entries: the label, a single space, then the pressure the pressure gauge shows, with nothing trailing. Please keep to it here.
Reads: 2600 psi
